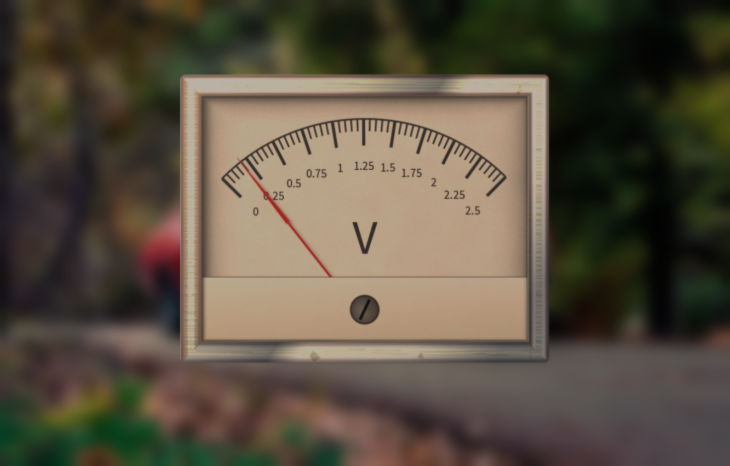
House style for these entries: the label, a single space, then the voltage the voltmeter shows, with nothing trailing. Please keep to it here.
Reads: 0.2 V
